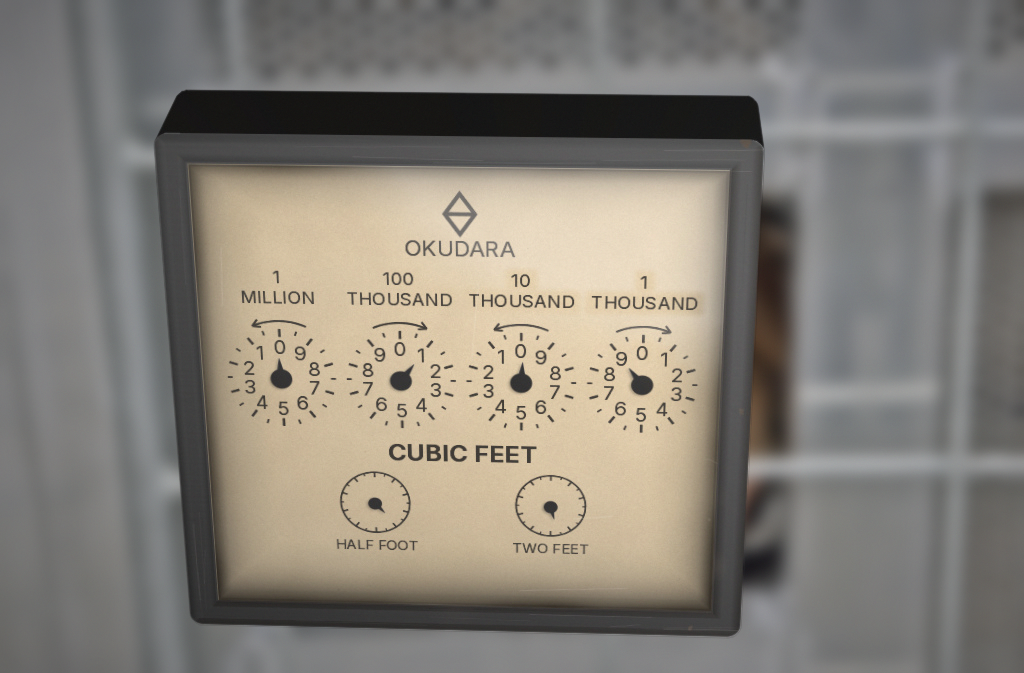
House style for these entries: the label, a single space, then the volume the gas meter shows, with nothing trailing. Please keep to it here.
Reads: 9900 ft³
